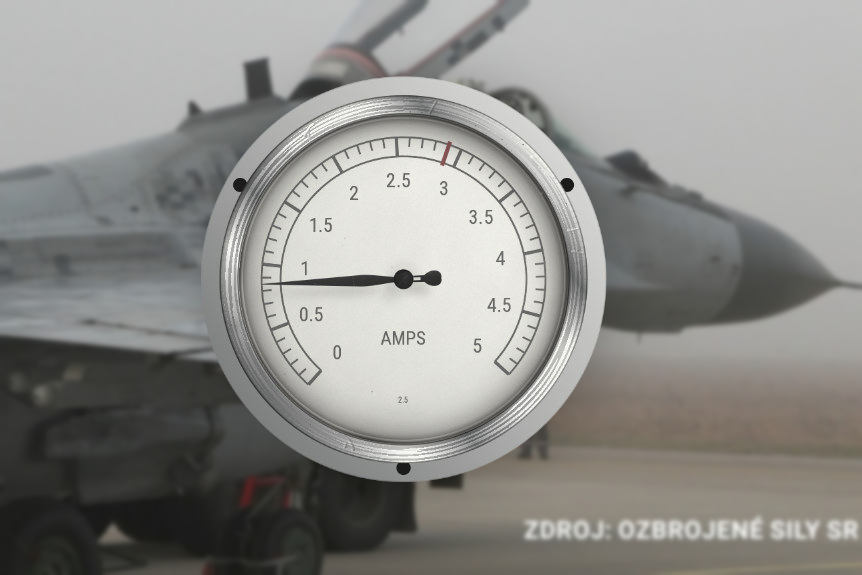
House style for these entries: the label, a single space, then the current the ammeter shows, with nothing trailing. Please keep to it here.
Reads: 0.85 A
